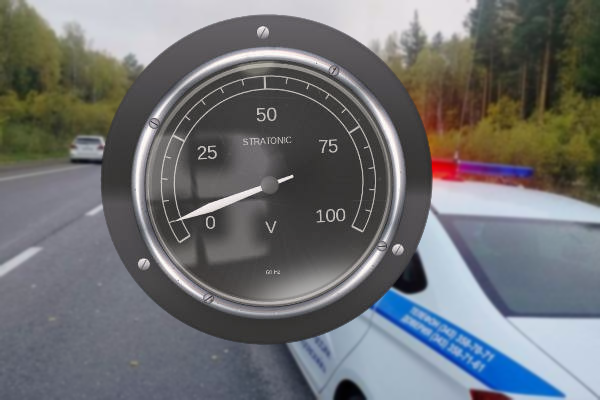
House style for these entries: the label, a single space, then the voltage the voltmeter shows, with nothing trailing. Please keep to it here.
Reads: 5 V
